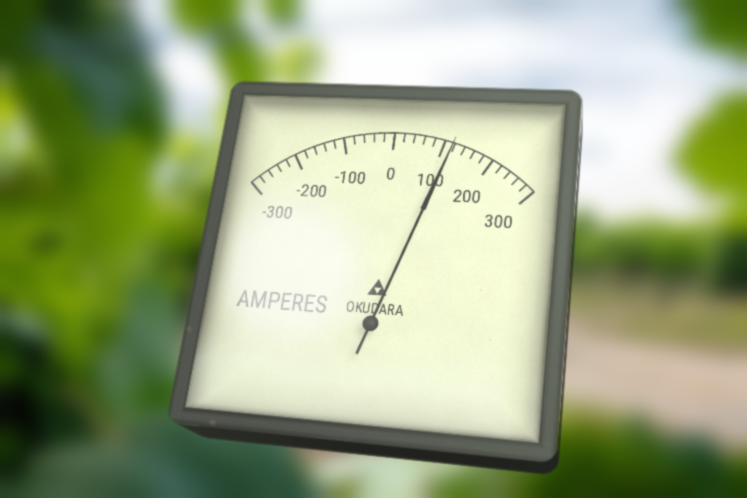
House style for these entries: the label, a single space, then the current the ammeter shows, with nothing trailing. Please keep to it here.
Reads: 120 A
